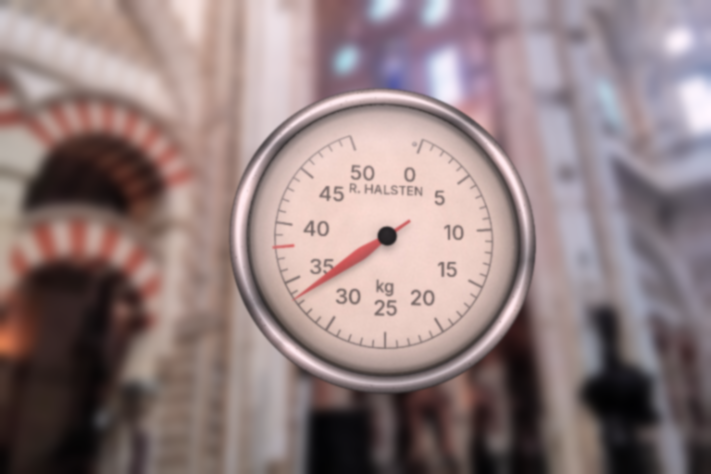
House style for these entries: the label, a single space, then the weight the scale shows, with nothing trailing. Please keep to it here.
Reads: 33.5 kg
